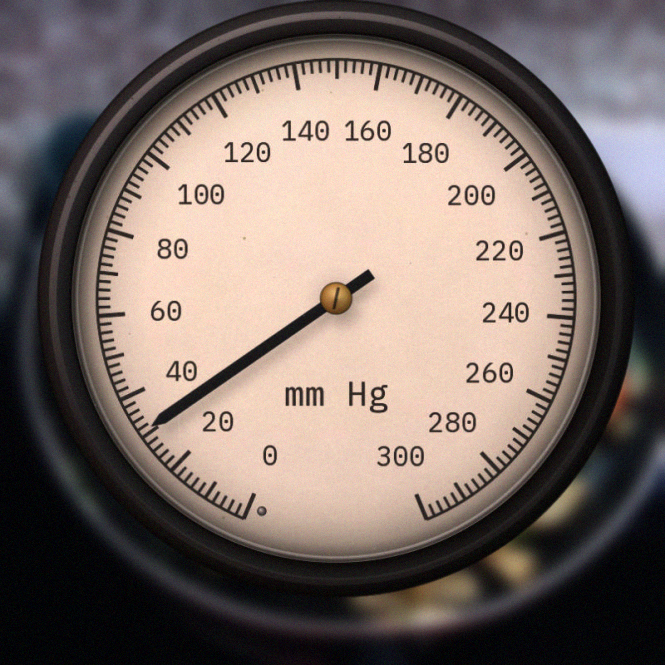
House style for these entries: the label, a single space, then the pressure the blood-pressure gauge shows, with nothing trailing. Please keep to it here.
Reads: 31 mmHg
